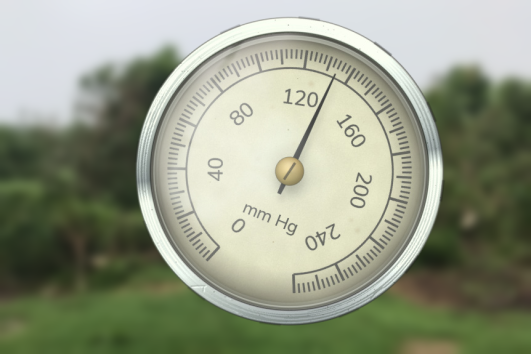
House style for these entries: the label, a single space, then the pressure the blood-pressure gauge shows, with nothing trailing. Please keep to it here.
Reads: 134 mmHg
